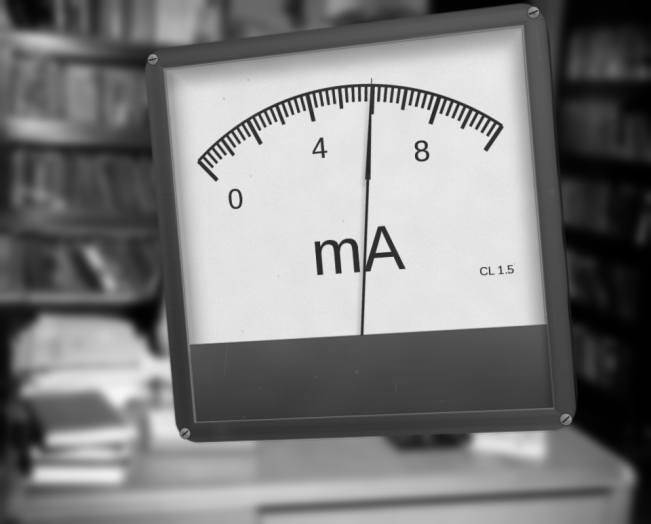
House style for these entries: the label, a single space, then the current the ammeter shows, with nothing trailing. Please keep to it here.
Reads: 6 mA
